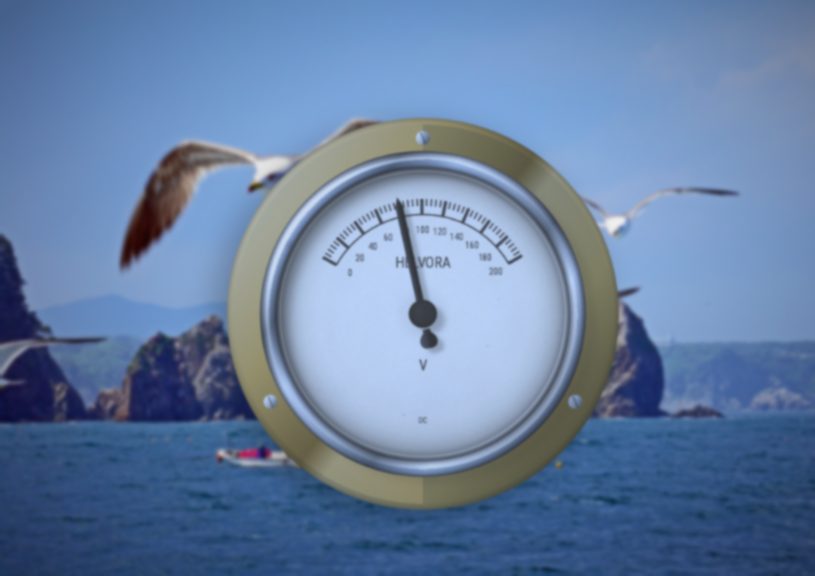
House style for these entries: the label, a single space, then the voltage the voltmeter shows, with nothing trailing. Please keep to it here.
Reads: 80 V
